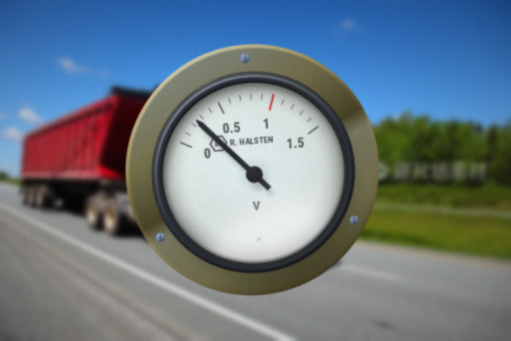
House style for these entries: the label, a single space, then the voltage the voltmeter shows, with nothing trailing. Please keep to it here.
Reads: 0.25 V
